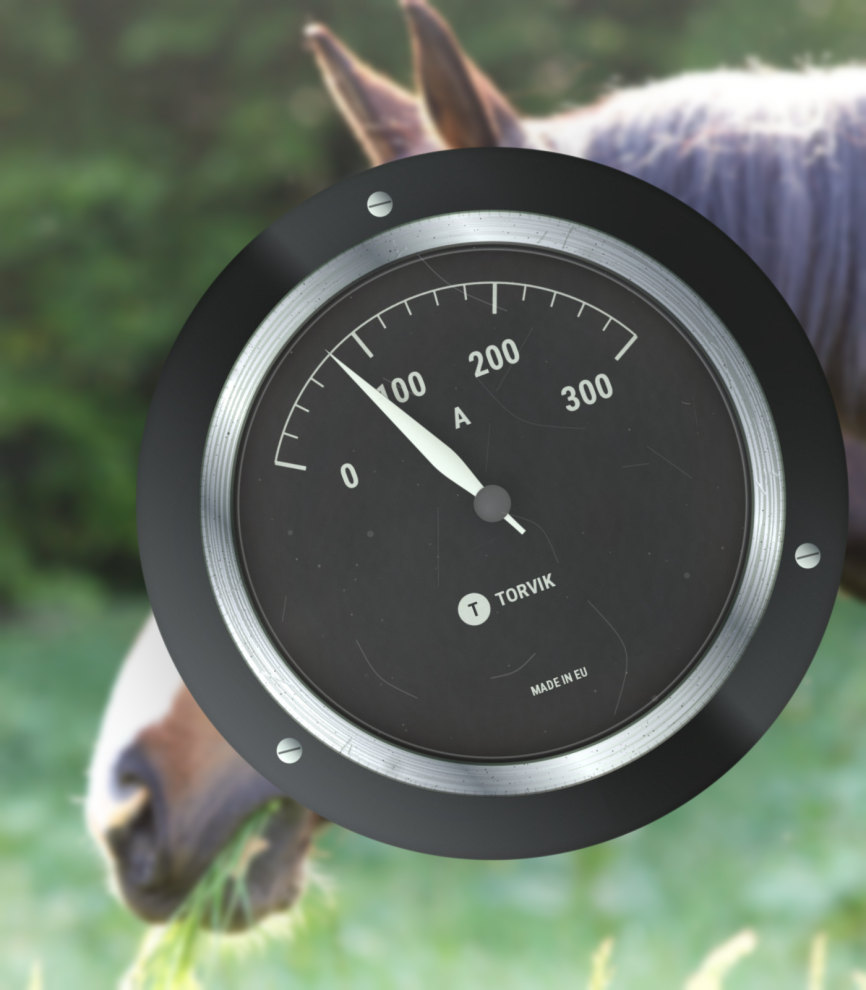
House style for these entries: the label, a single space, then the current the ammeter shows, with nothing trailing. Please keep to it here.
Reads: 80 A
